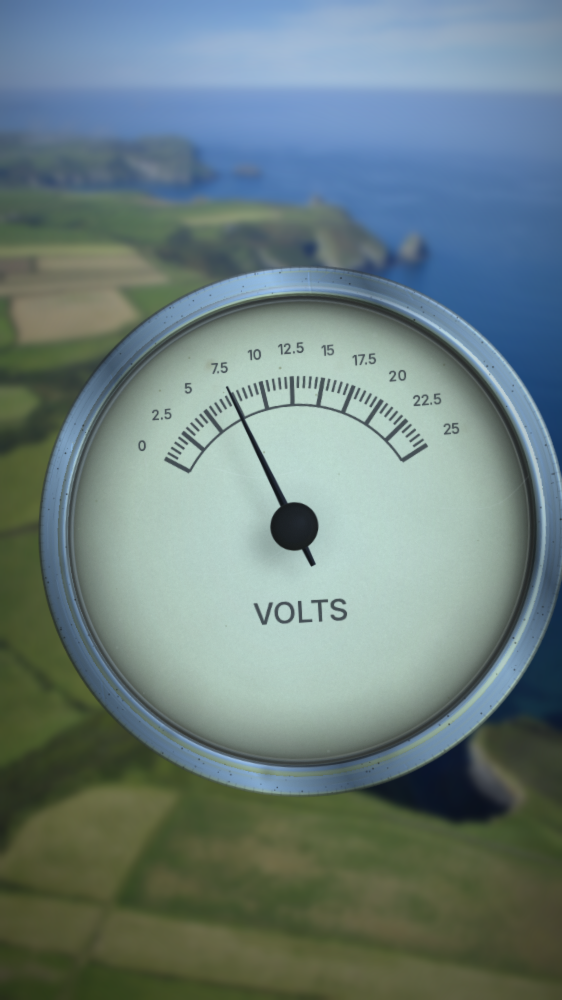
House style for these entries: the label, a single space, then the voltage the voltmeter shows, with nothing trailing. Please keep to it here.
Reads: 7.5 V
